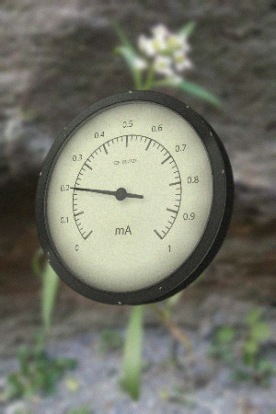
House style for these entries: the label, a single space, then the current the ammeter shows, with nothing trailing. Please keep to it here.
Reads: 0.2 mA
